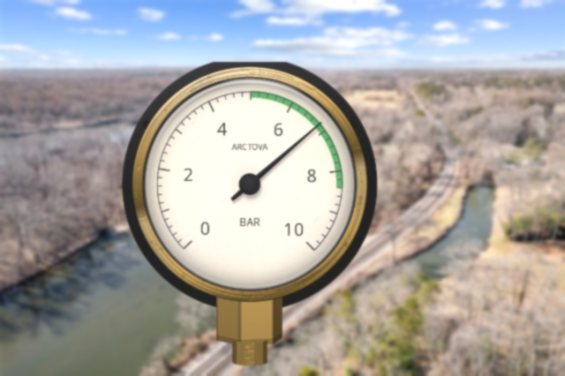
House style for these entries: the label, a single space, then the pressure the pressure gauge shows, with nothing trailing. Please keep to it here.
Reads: 6.8 bar
